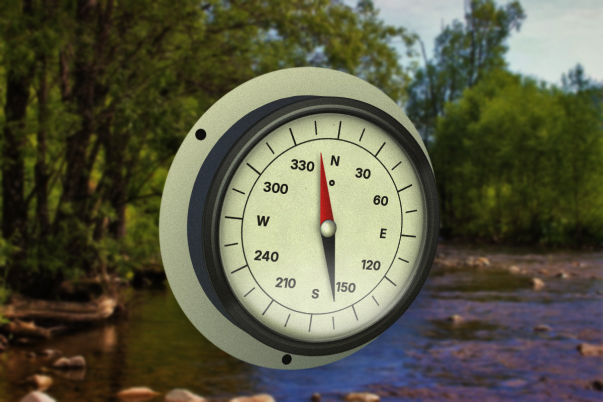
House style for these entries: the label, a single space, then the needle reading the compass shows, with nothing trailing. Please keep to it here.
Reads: 345 °
